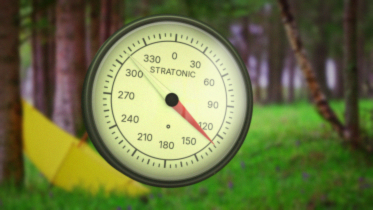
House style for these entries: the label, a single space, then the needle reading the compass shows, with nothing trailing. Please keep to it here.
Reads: 130 °
